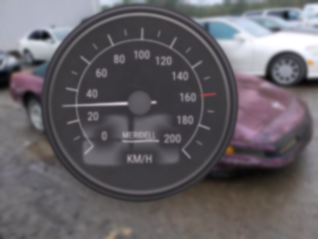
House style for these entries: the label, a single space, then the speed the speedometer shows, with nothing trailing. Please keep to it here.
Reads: 30 km/h
